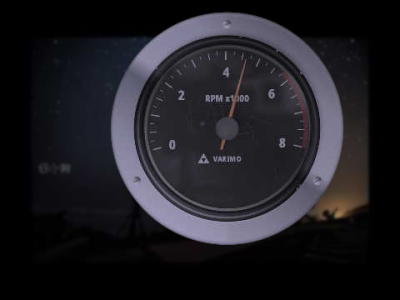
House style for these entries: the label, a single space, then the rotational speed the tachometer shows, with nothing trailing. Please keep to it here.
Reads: 4625 rpm
